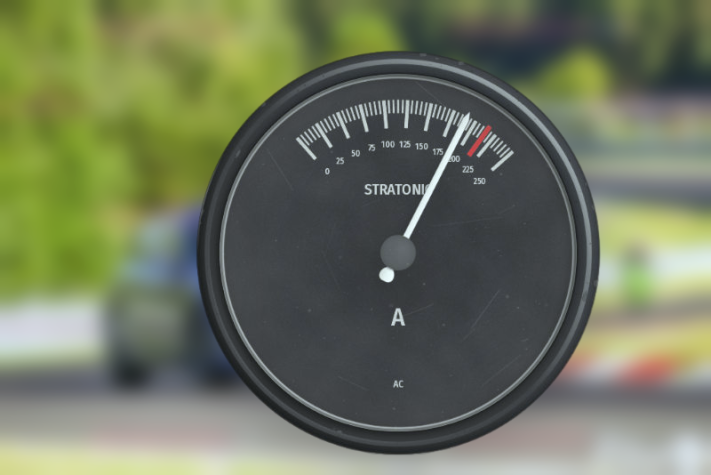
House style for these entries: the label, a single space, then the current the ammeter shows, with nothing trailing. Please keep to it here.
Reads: 190 A
